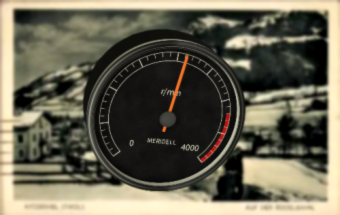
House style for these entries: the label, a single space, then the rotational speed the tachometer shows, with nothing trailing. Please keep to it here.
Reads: 2100 rpm
